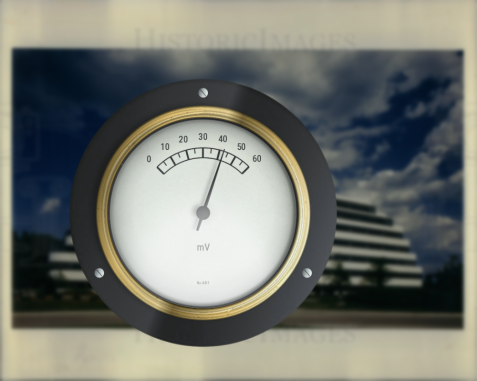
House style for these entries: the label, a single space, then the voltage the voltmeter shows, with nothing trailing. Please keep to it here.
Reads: 42.5 mV
